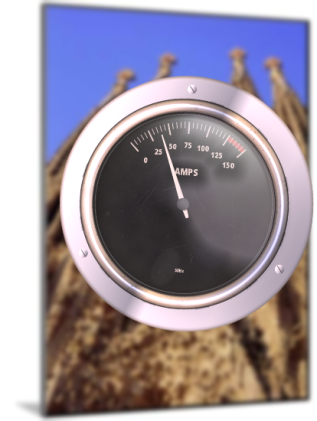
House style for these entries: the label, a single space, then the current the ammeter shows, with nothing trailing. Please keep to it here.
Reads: 40 A
